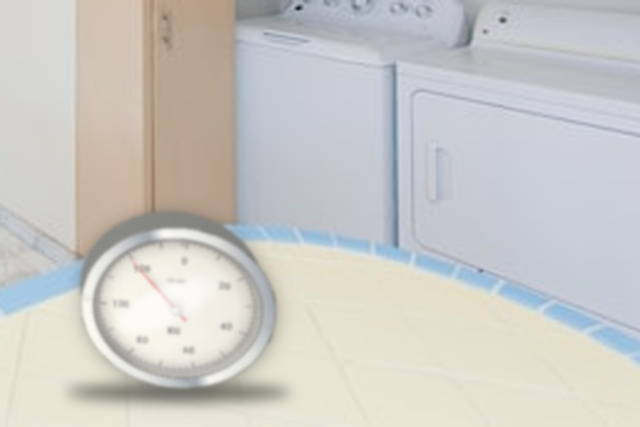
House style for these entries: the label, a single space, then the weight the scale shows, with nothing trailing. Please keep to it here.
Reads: 120 kg
